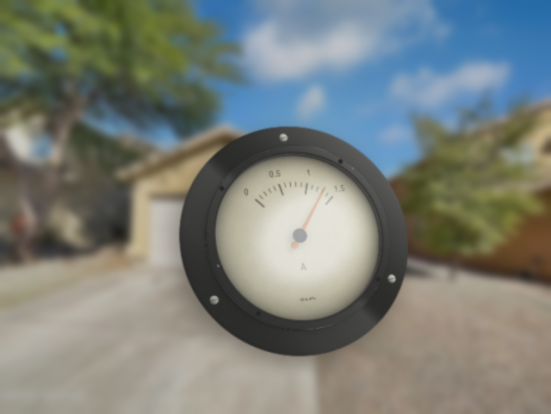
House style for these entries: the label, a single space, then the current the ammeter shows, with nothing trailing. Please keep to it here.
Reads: 1.3 A
